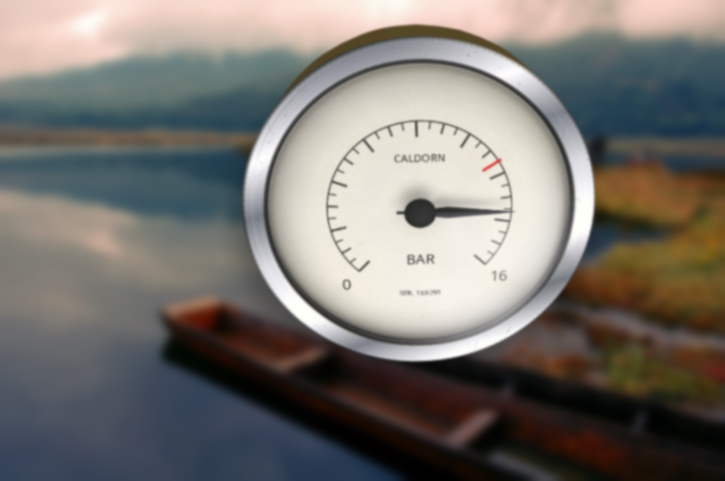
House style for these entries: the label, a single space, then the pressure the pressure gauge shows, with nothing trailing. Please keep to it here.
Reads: 13.5 bar
